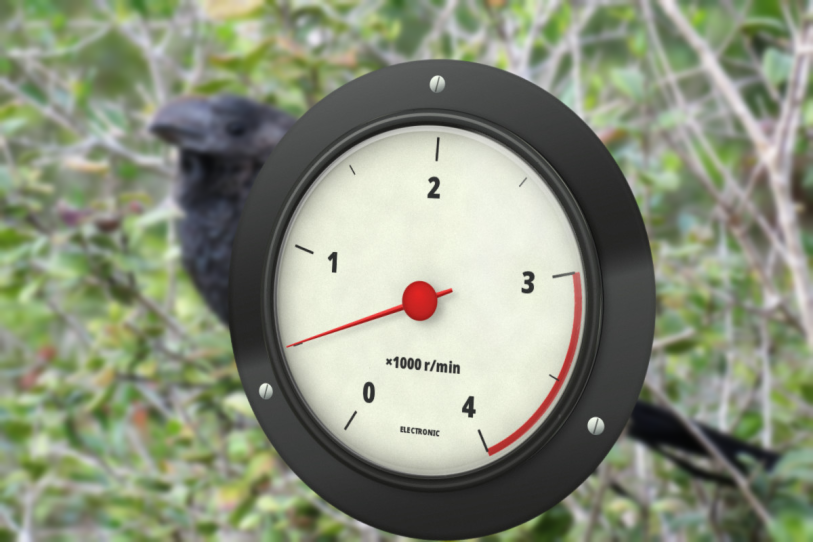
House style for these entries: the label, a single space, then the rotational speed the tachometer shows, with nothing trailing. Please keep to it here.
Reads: 500 rpm
